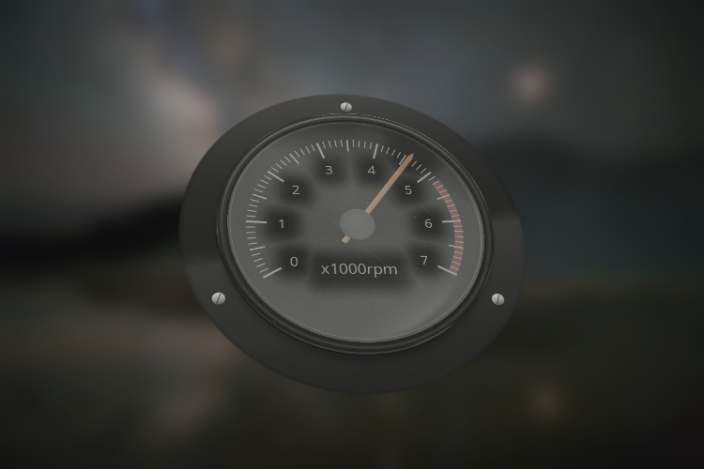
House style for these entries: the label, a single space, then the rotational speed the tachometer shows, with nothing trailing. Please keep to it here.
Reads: 4600 rpm
